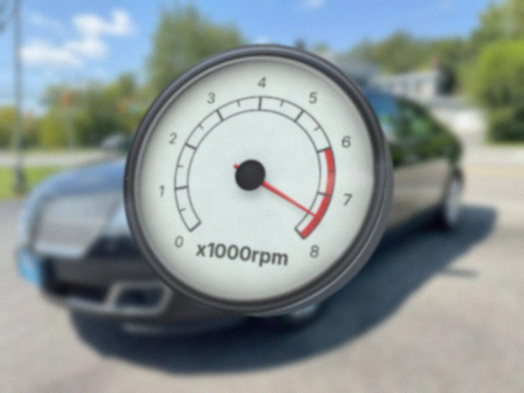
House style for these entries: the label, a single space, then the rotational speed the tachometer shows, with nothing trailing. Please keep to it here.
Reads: 7500 rpm
